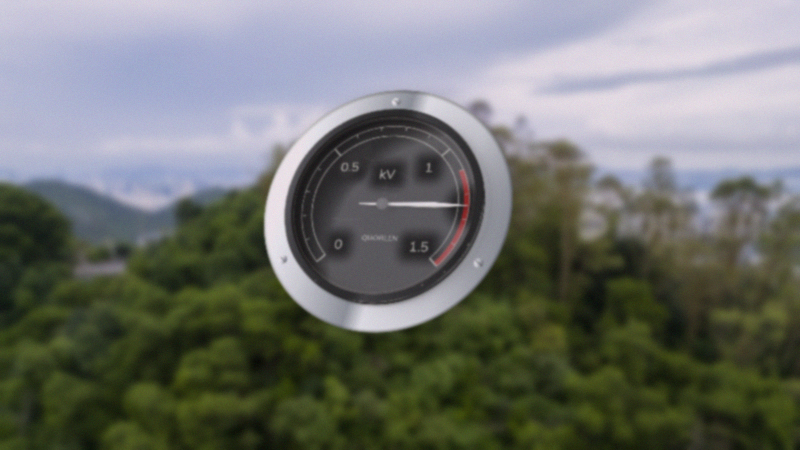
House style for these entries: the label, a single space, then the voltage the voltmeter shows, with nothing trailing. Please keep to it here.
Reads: 1.25 kV
